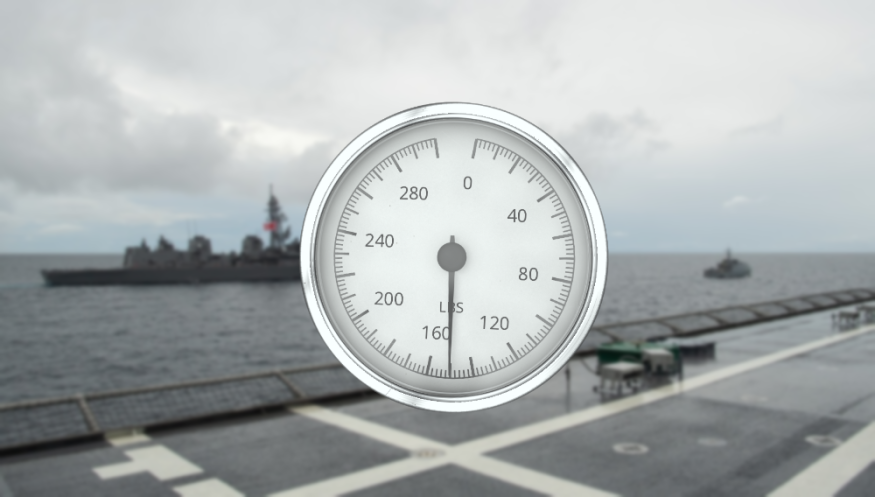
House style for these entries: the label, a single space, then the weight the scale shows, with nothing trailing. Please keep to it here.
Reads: 150 lb
